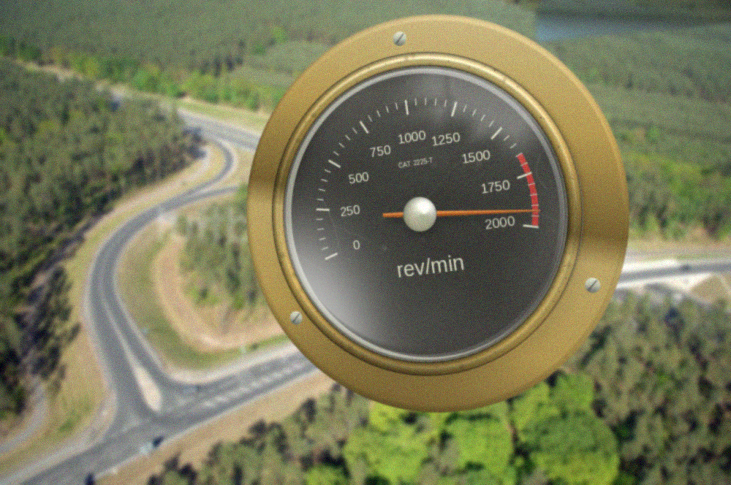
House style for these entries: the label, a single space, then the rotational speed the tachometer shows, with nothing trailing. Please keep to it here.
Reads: 1925 rpm
